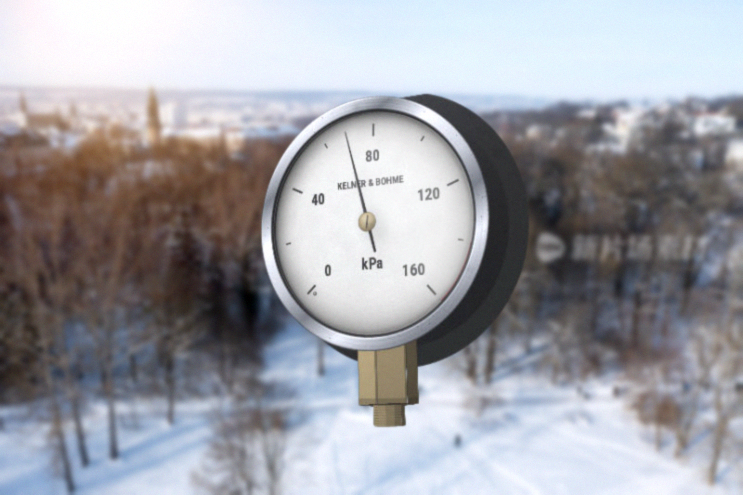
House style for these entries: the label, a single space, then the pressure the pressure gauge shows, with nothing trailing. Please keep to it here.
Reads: 70 kPa
